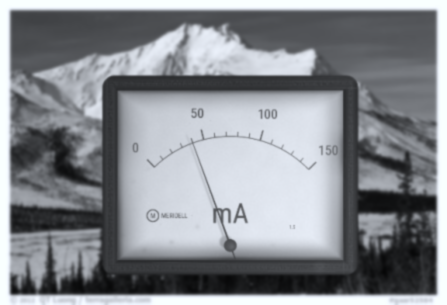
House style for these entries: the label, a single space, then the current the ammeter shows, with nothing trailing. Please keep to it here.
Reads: 40 mA
